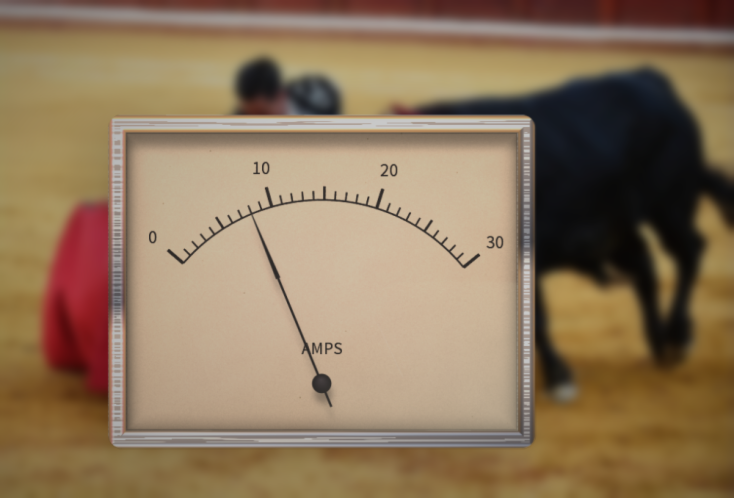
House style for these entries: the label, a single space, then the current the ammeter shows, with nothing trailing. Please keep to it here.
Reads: 8 A
